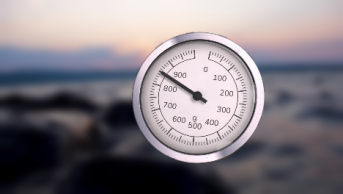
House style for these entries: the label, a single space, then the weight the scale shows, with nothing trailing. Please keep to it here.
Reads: 850 g
